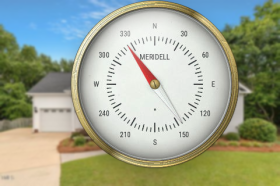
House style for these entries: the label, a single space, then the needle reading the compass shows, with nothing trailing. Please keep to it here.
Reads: 325 °
